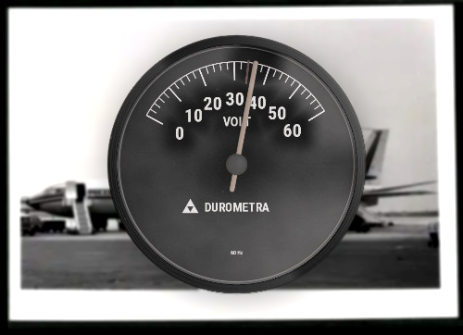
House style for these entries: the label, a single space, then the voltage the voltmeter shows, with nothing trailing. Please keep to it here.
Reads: 36 V
